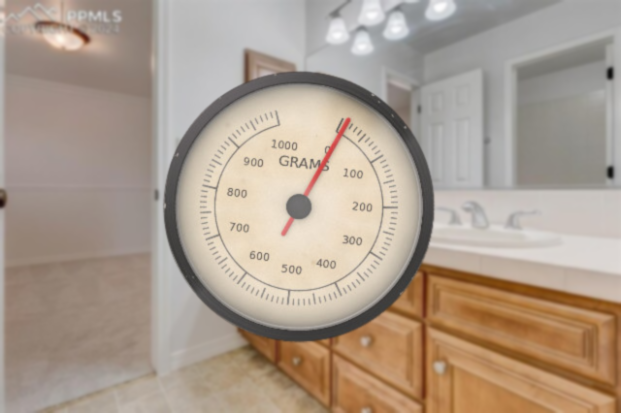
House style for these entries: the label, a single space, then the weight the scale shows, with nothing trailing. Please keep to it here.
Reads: 10 g
